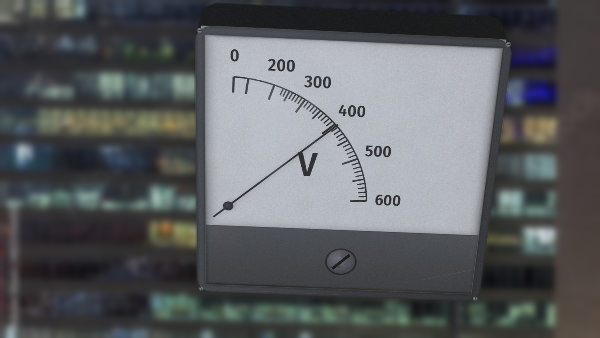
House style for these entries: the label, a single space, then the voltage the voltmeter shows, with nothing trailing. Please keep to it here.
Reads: 400 V
